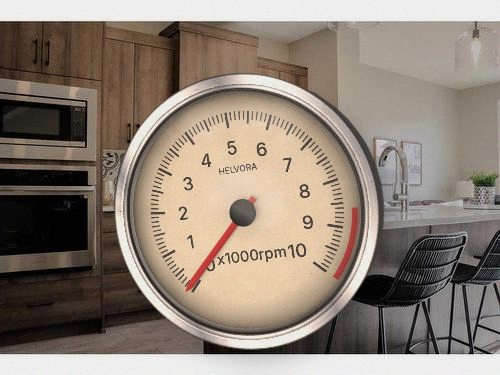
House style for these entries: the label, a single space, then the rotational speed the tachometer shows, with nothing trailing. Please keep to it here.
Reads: 100 rpm
